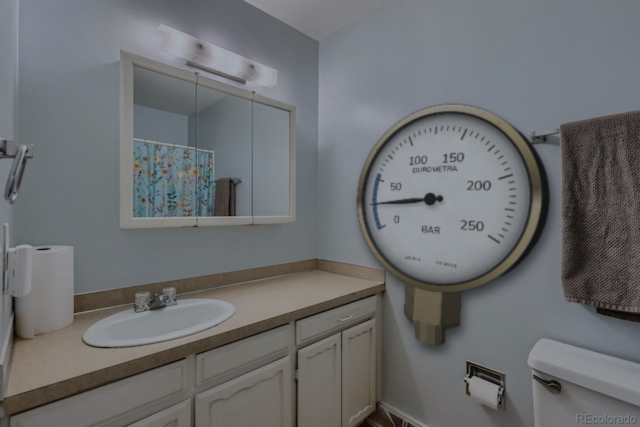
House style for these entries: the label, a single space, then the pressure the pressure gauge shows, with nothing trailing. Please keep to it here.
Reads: 25 bar
